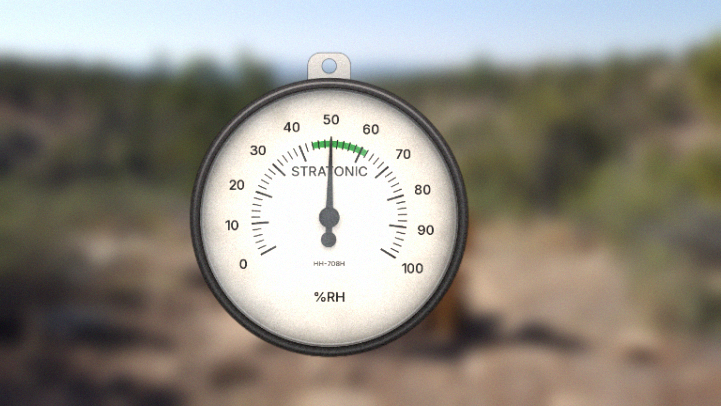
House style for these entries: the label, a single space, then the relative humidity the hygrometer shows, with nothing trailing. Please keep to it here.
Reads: 50 %
